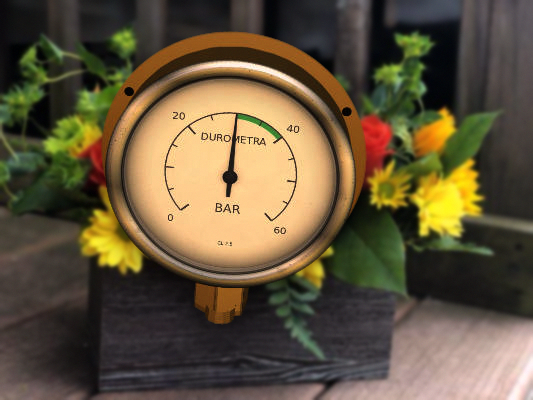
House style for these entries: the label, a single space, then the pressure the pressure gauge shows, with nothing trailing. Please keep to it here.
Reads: 30 bar
